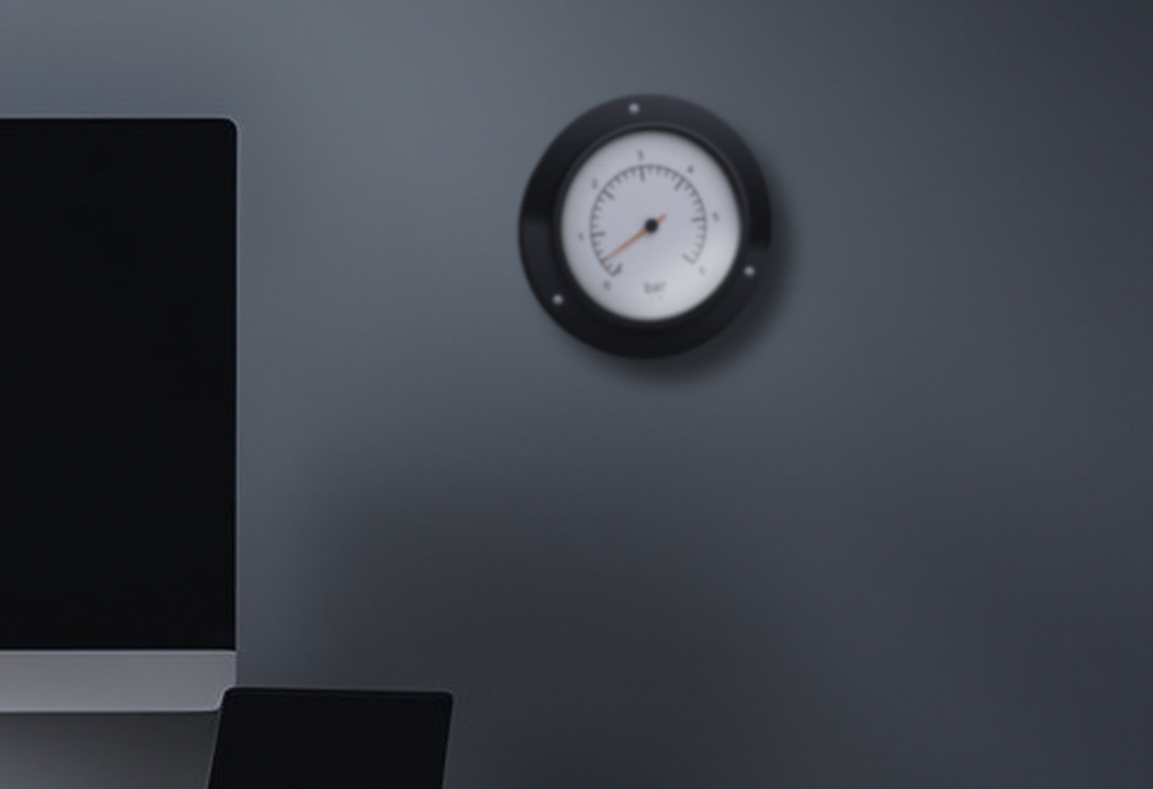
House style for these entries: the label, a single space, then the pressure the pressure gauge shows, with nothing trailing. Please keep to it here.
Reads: 0.4 bar
